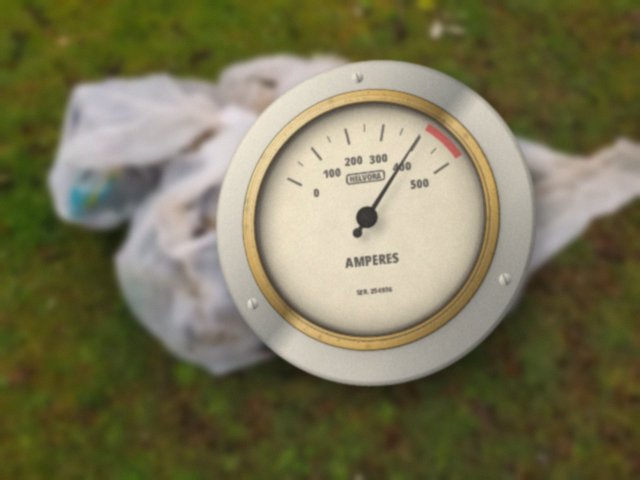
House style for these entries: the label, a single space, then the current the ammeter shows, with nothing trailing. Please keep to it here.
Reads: 400 A
